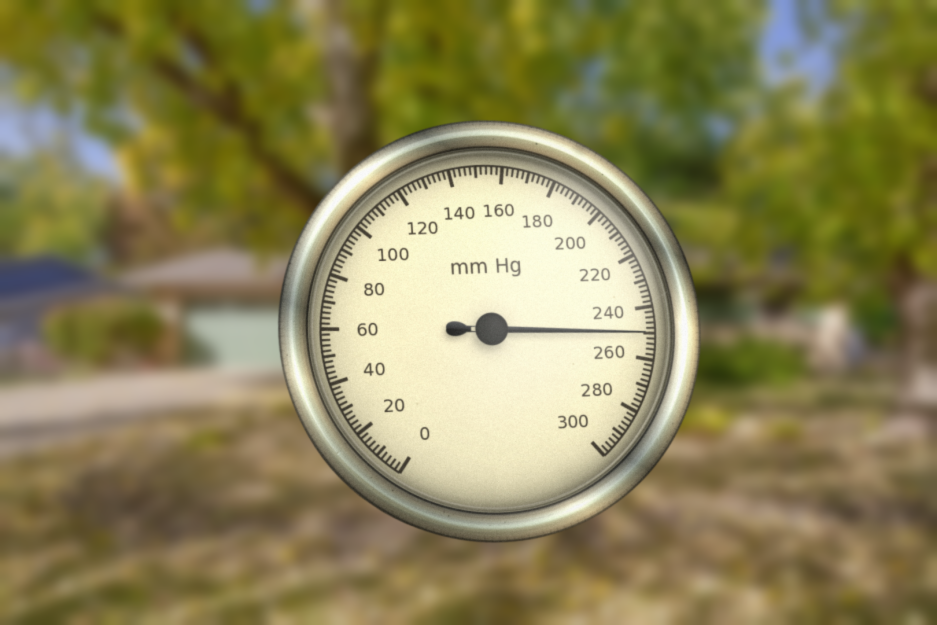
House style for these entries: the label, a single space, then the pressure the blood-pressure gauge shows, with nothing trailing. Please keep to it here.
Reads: 250 mmHg
